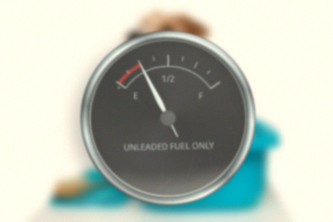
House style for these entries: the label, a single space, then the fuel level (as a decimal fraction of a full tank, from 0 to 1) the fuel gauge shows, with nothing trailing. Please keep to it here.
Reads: 0.25
